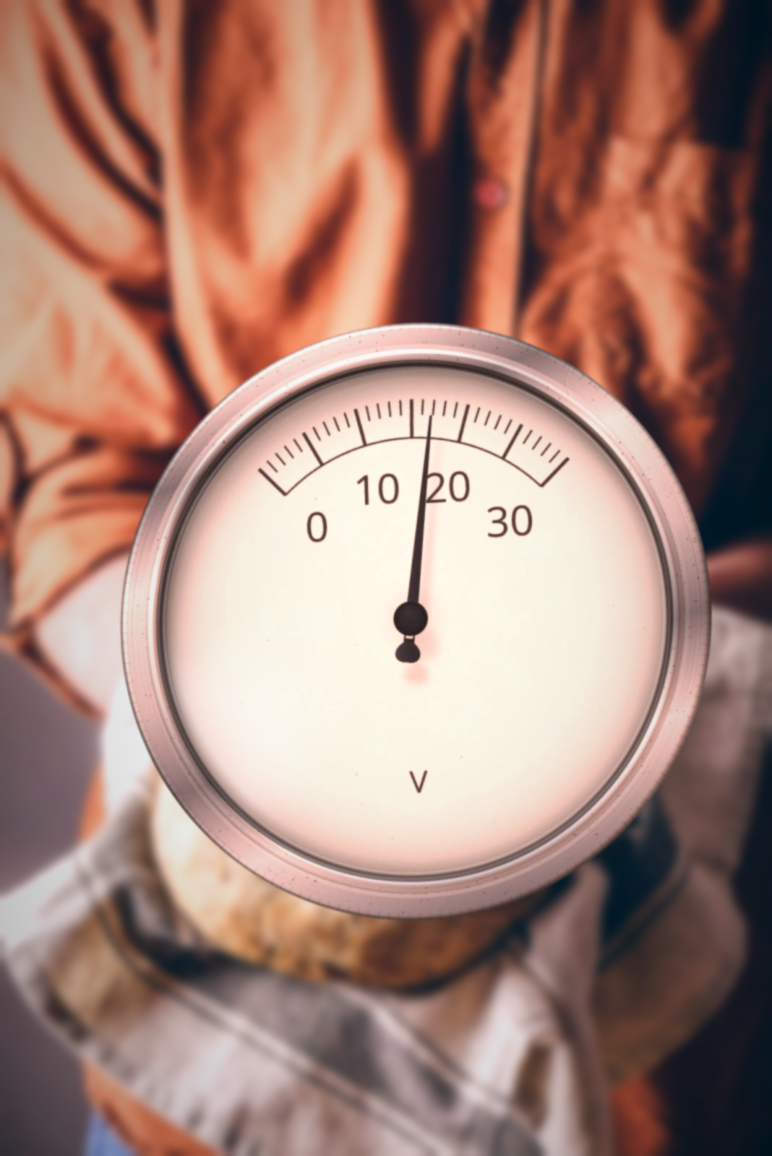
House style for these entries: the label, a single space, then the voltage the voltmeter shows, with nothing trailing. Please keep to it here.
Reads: 17 V
